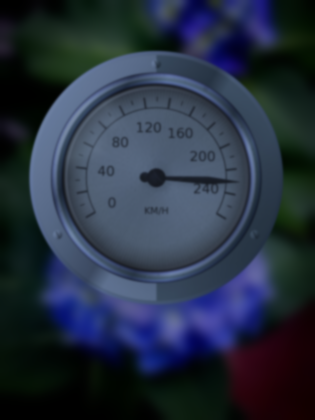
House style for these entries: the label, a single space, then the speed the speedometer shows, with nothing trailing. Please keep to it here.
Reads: 230 km/h
